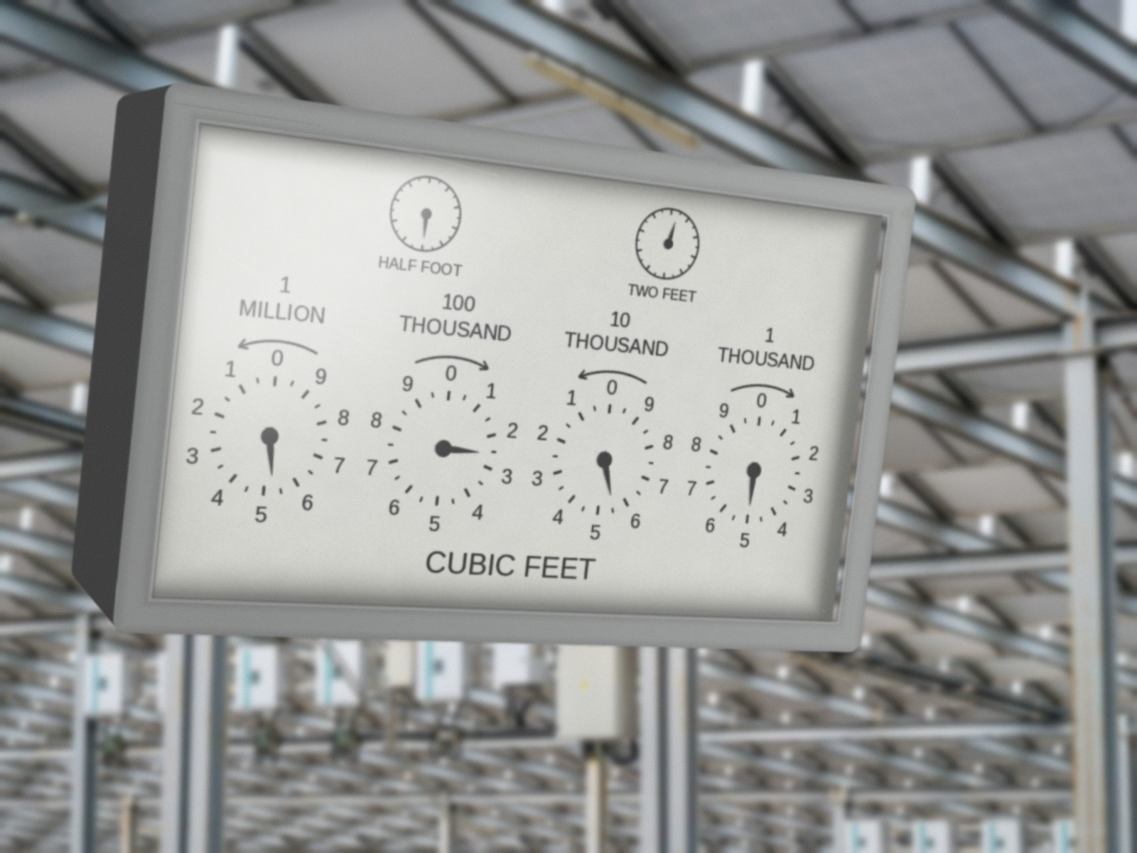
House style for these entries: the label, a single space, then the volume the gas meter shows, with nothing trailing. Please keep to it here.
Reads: 525500 ft³
